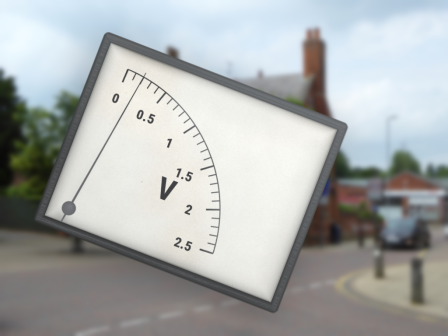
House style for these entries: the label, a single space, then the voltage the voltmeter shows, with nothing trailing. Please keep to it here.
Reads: 0.2 V
